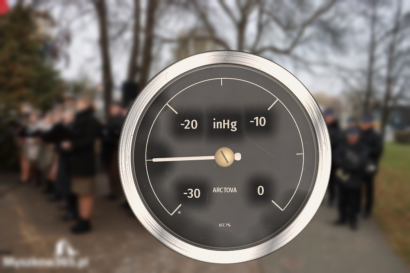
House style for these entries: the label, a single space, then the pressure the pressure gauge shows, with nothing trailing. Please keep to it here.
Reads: -25 inHg
